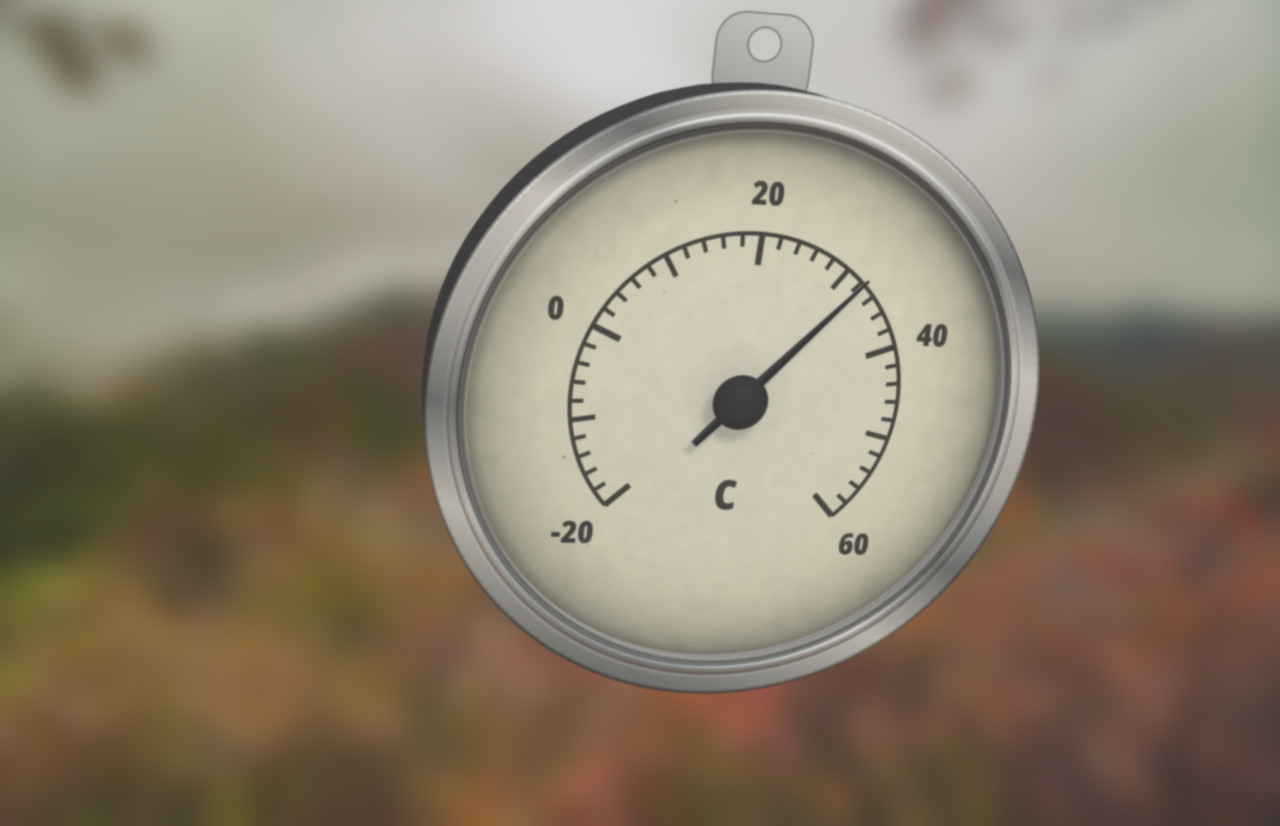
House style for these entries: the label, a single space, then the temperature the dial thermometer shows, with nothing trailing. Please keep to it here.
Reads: 32 °C
